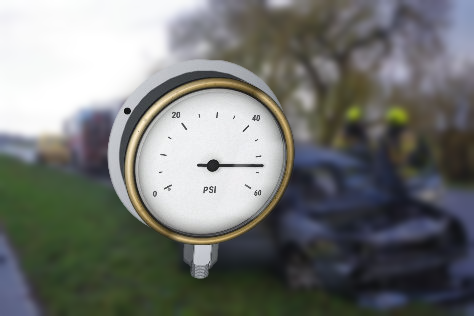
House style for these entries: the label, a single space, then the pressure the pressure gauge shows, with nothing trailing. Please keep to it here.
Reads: 52.5 psi
